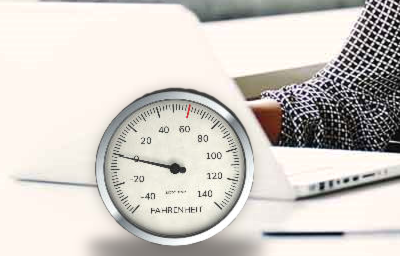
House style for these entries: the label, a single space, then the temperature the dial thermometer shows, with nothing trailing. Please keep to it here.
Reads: 0 °F
